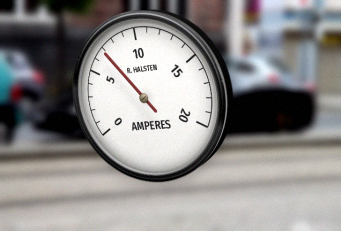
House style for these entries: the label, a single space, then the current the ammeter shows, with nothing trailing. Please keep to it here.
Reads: 7 A
